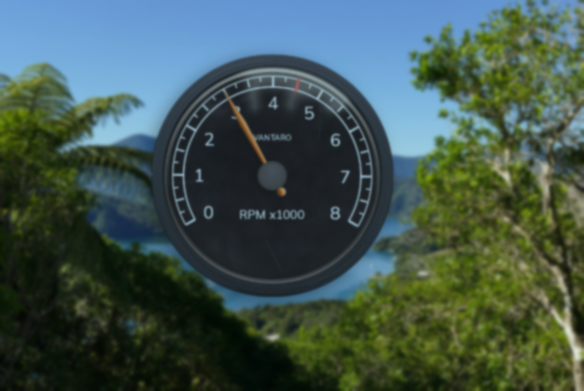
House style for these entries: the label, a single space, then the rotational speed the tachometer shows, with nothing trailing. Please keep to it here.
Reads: 3000 rpm
